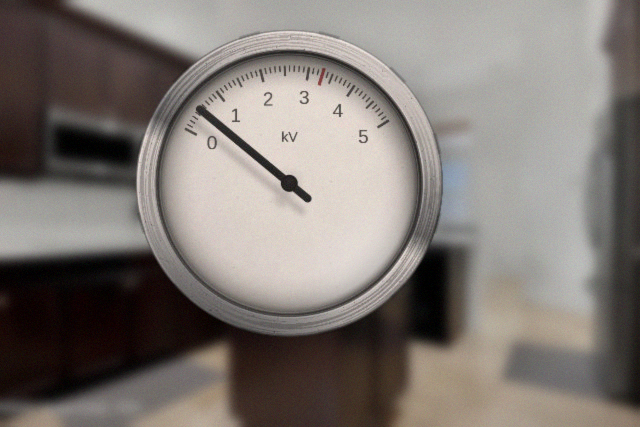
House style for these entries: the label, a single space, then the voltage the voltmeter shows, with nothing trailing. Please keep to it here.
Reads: 0.5 kV
